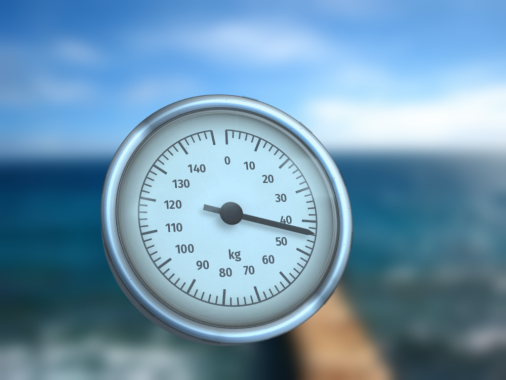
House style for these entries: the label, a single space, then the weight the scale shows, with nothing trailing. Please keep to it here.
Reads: 44 kg
